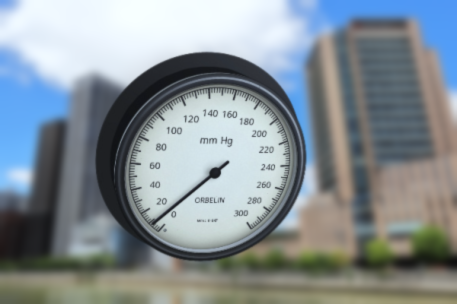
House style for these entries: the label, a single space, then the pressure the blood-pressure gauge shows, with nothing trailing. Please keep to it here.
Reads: 10 mmHg
